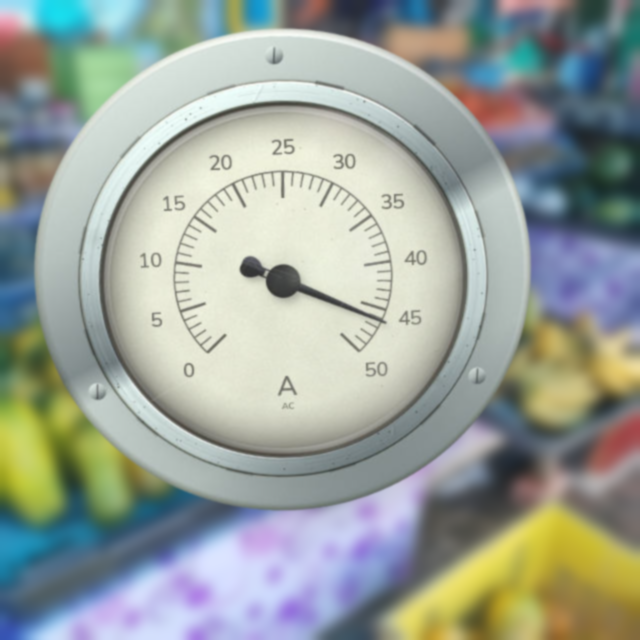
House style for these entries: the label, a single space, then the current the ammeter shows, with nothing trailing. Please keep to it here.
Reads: 46 A
